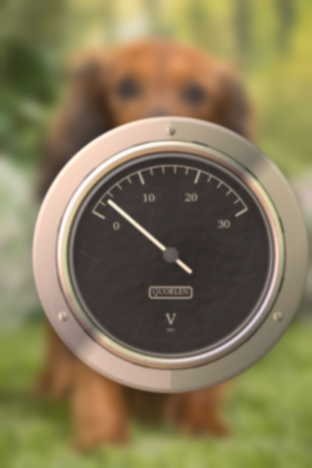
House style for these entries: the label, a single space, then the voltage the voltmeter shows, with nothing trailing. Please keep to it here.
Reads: 3 V
